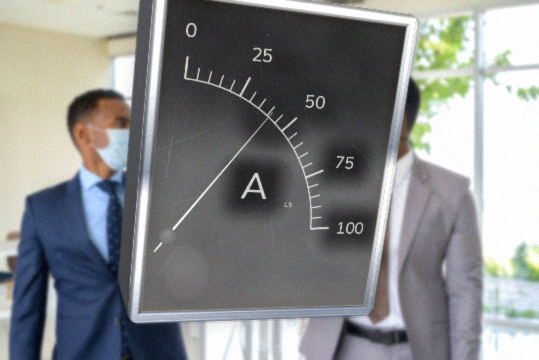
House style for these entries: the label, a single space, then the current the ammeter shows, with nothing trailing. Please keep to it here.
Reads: 40 A
